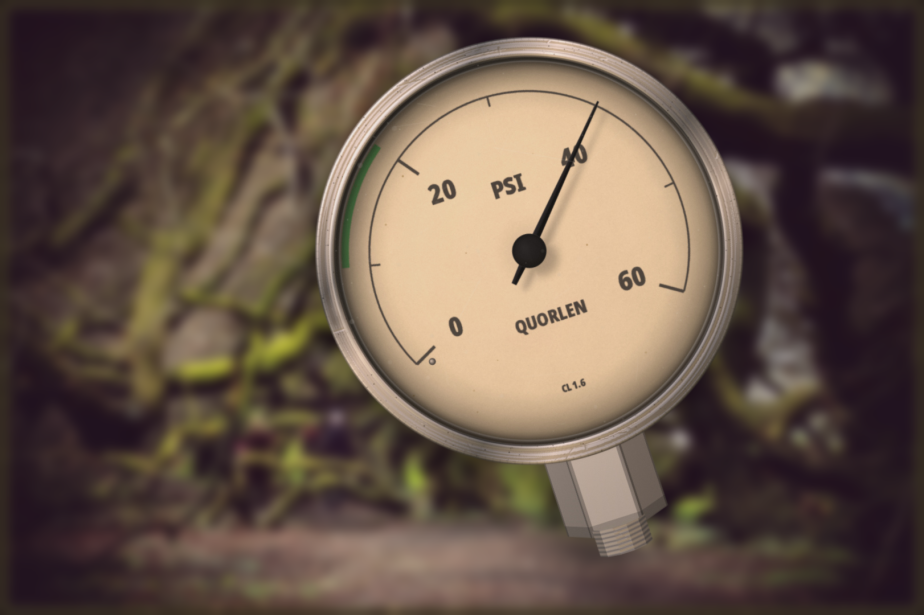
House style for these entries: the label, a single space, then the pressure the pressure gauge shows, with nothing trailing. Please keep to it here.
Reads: 40 psi
